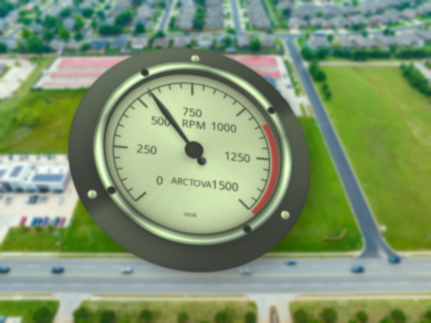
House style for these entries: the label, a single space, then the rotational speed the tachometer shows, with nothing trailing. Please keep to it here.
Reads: 550 rpm
